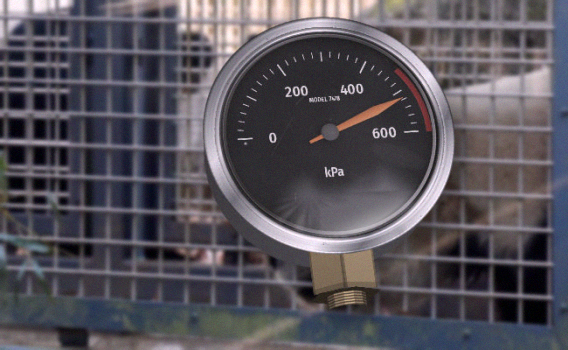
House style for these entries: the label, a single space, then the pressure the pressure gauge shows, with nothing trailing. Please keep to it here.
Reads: 520 kPa
